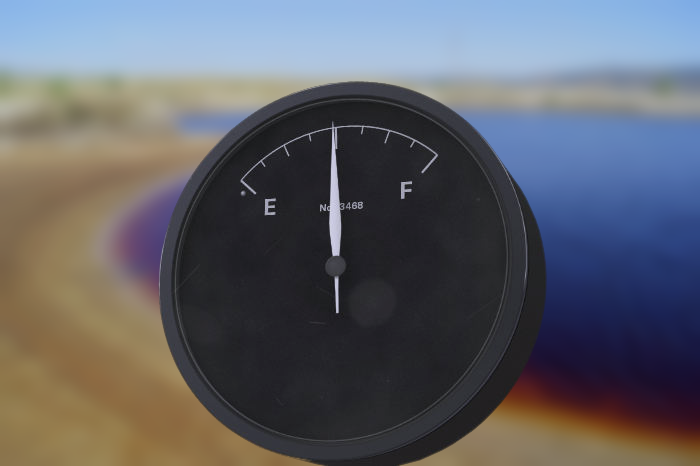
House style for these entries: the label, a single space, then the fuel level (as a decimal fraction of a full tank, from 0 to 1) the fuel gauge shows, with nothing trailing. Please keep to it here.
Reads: 0.5
